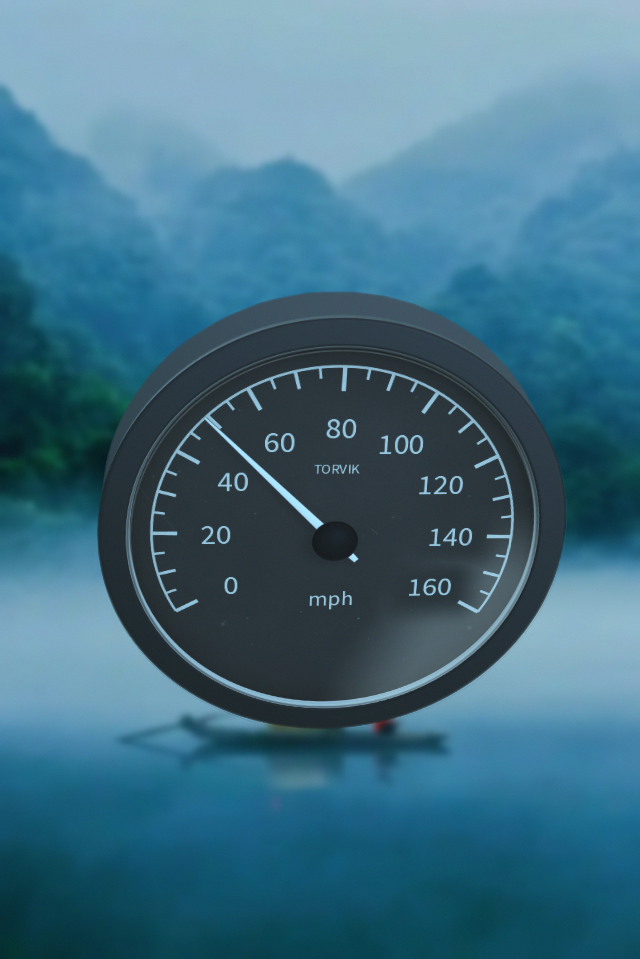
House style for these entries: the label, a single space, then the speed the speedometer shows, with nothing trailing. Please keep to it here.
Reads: 50 mph
